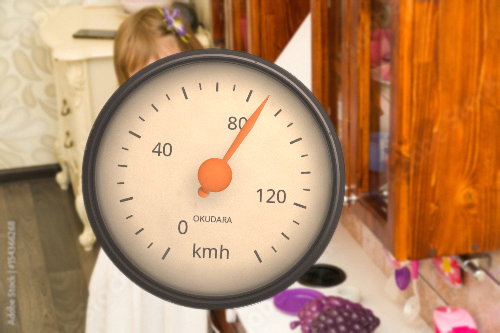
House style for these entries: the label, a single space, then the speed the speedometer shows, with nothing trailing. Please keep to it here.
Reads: 85 km/h
